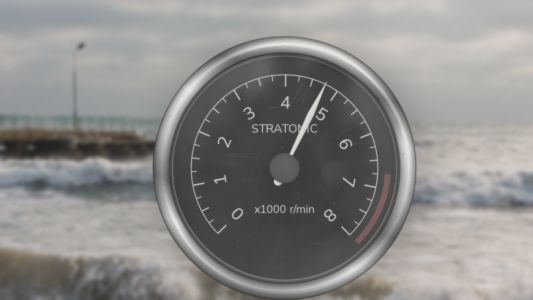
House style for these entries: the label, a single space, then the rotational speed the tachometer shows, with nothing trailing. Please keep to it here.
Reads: 4750 rpm
